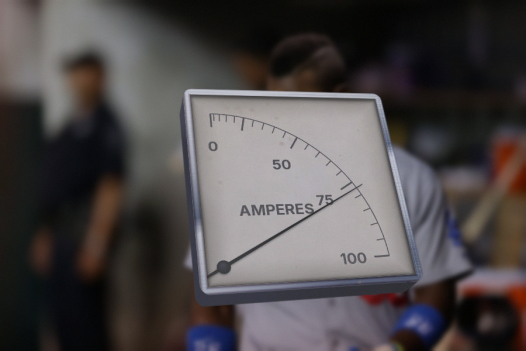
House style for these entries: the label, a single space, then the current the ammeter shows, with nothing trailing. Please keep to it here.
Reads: 77.5 A
